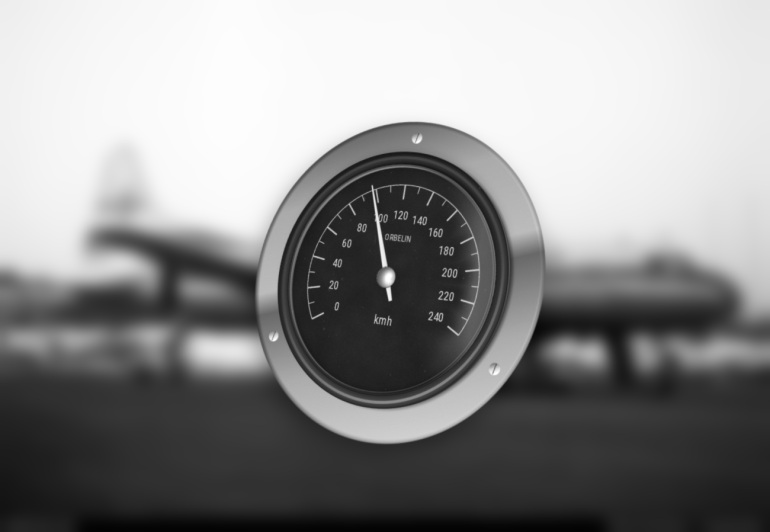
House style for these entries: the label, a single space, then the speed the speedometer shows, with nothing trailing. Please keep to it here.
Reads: 100 km/h
